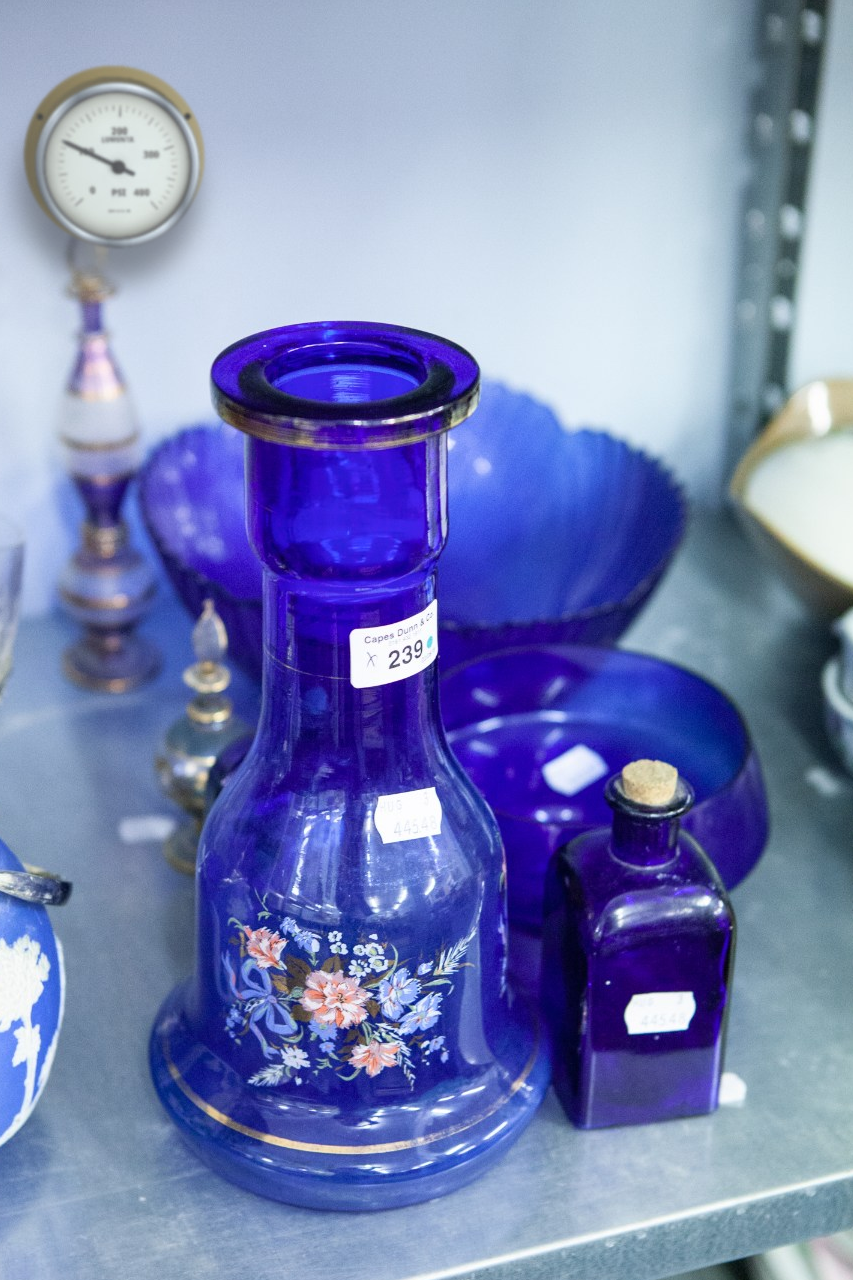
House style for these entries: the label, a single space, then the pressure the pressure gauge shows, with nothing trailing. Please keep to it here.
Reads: 100 psi
